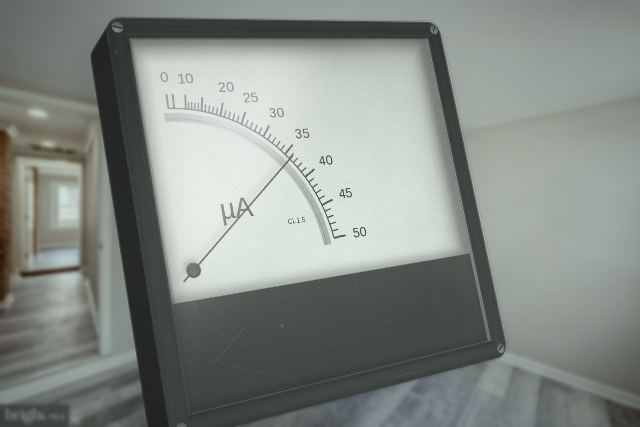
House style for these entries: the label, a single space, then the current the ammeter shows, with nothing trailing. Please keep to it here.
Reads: 36 µA
